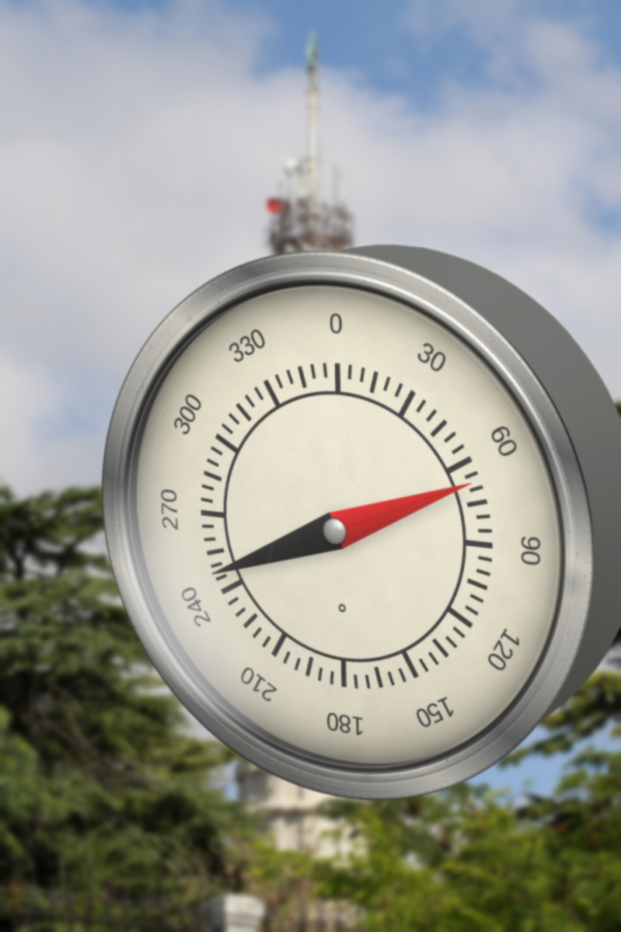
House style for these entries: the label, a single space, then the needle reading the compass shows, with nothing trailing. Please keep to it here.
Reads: 67.5 °
